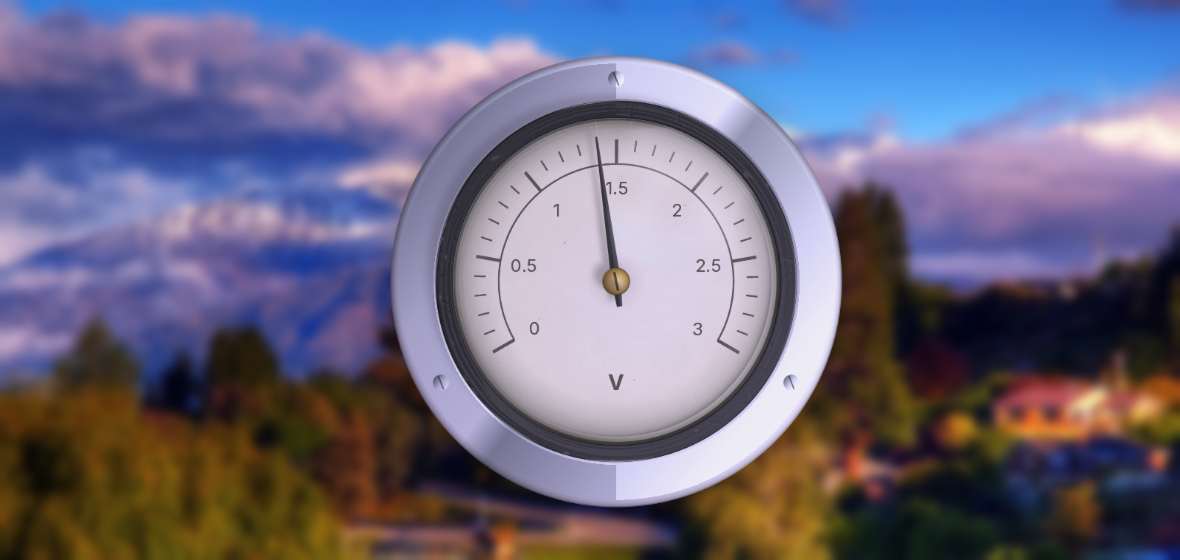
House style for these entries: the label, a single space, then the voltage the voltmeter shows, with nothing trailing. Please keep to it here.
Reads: 1.4 V
